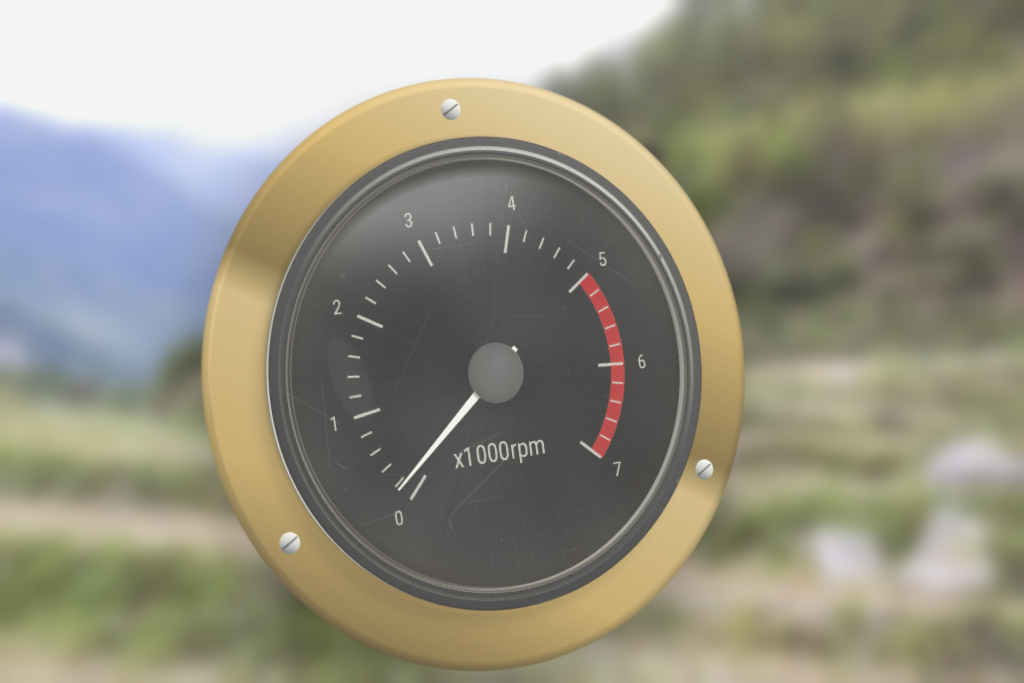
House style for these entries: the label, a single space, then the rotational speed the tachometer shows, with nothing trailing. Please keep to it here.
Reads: 200 rpm
